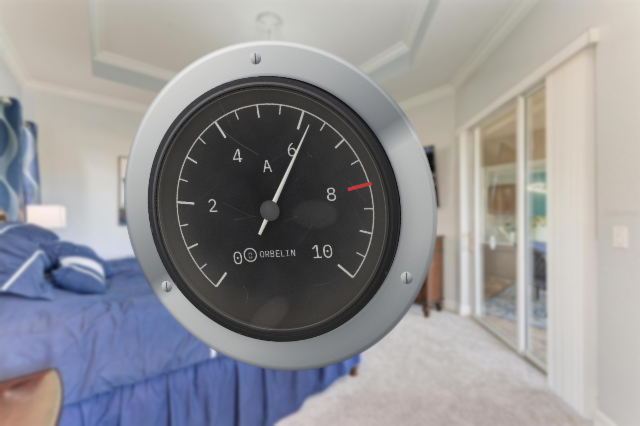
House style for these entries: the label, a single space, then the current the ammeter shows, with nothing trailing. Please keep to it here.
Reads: 6.25 A
